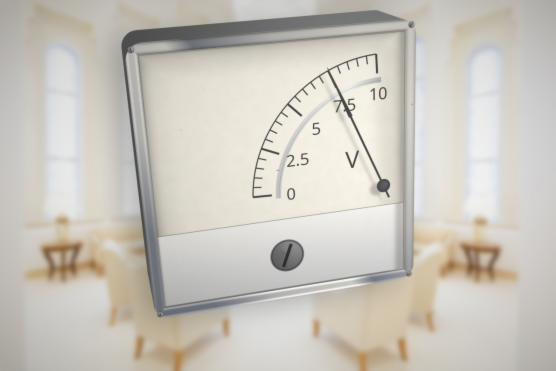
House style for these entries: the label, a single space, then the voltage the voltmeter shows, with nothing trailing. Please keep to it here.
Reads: 7.5 V
